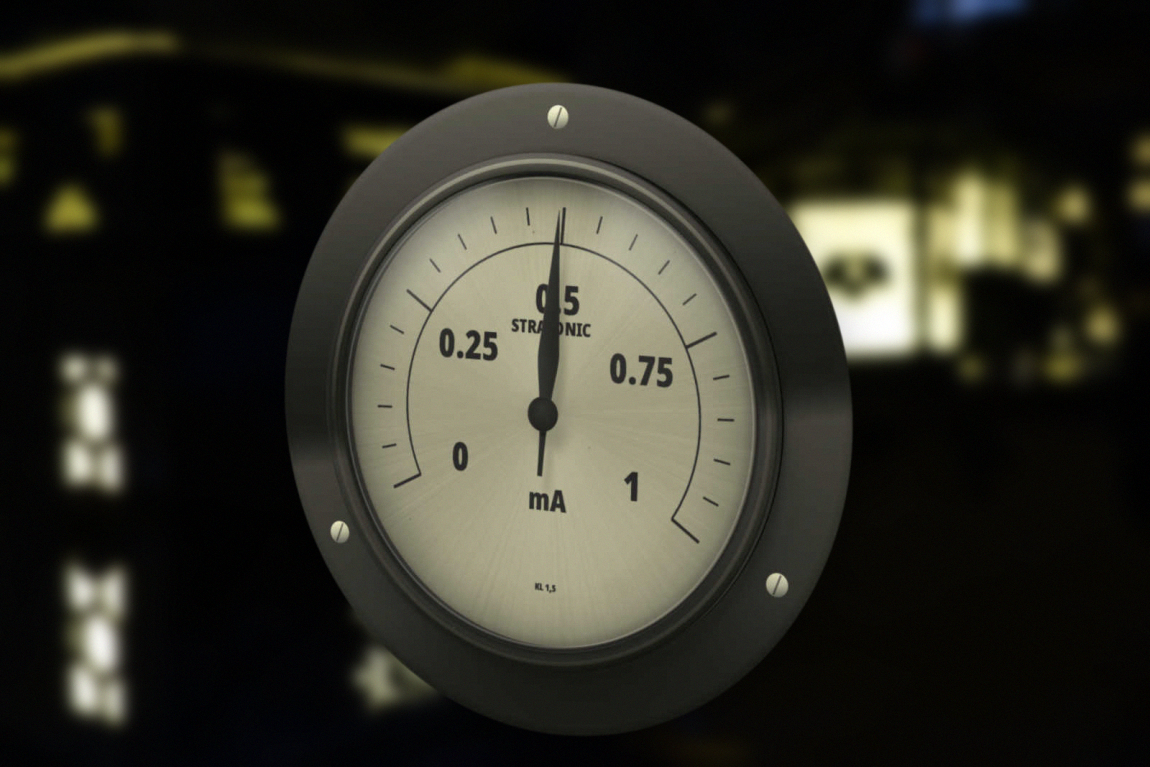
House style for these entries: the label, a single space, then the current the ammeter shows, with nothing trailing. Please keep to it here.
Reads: 0.5 mA
